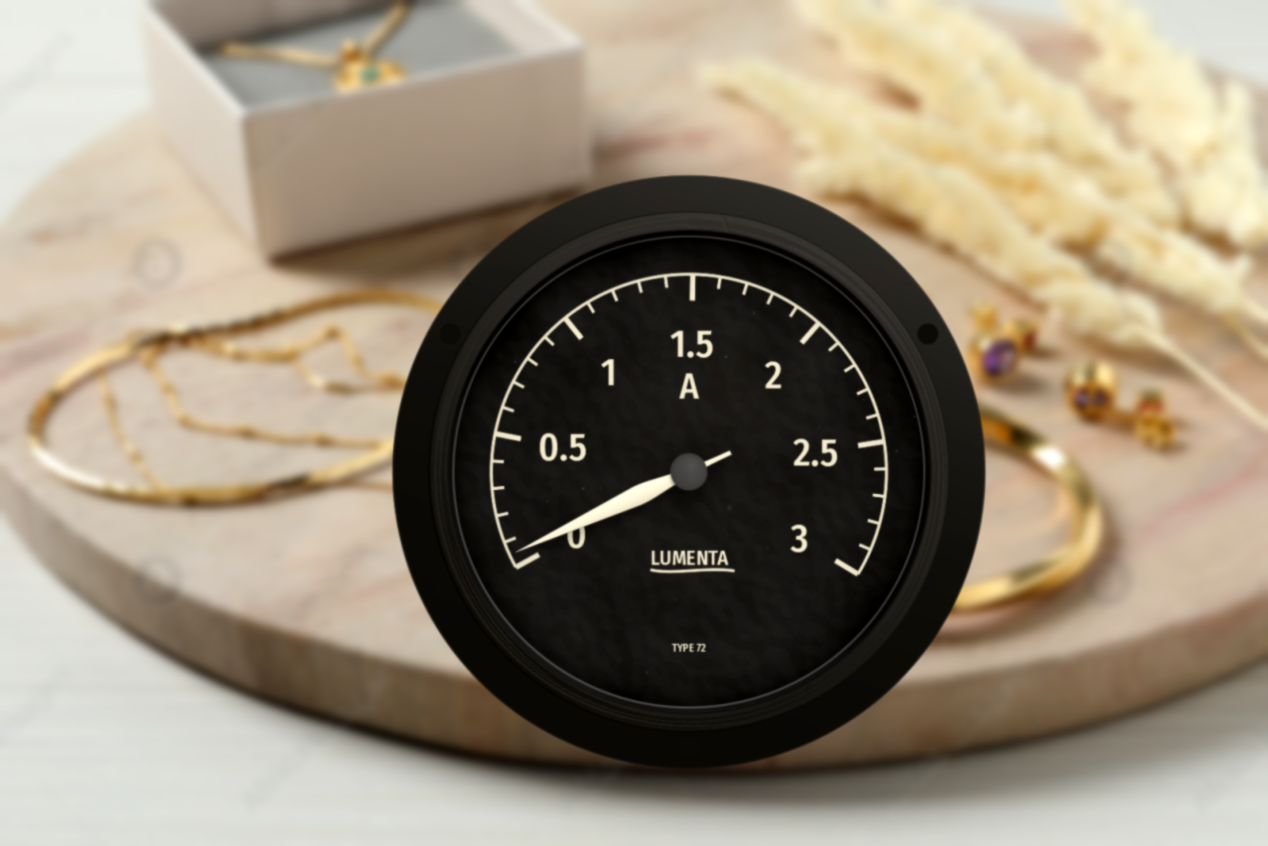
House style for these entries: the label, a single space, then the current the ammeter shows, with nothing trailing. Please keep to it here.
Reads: 0.05 A
